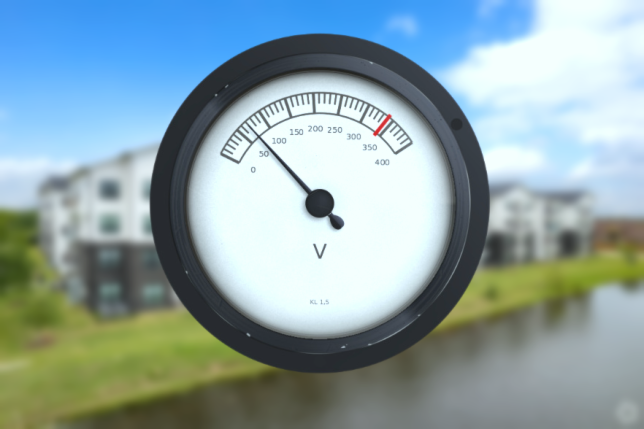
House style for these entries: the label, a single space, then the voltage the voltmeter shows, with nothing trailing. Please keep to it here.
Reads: 70 V
